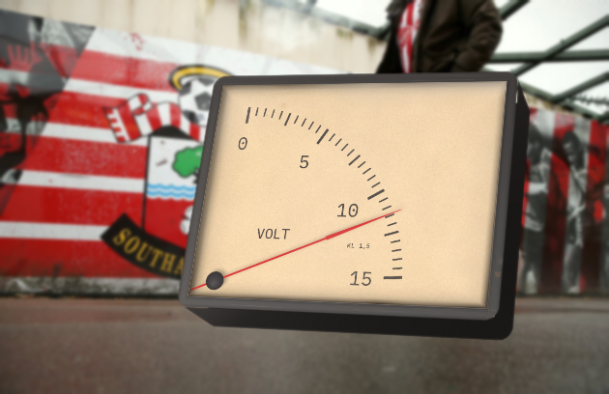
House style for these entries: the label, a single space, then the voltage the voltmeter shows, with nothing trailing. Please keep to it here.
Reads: 11.5 V
